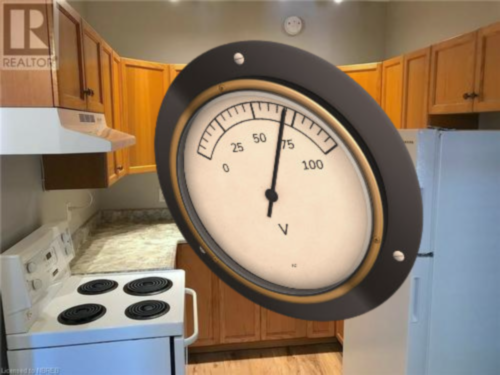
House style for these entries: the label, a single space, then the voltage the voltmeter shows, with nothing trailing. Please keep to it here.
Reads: 70 V
